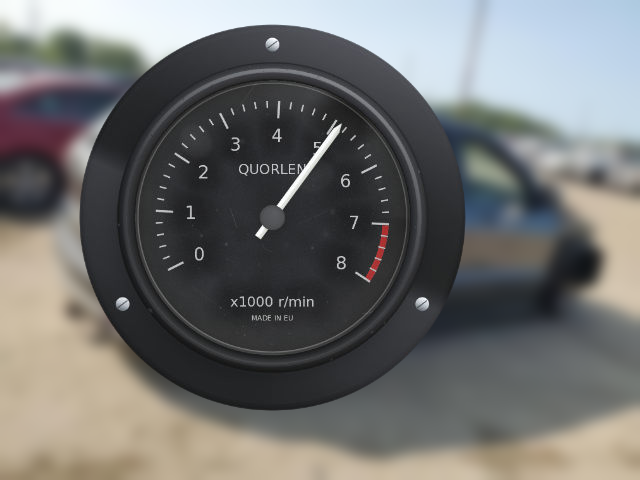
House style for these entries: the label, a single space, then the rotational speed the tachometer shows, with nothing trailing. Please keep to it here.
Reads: 5100 rpm
